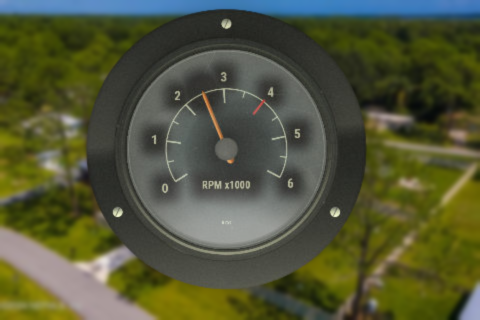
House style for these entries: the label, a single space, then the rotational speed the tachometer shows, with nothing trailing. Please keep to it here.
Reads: 2500 rpm
